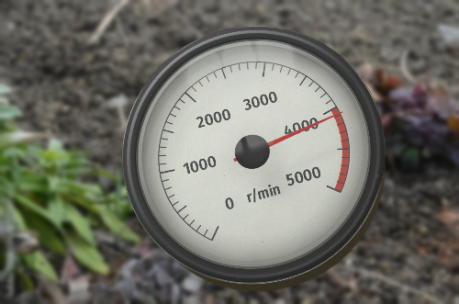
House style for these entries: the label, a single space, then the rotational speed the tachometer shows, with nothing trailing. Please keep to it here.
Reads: 4100 rpm
